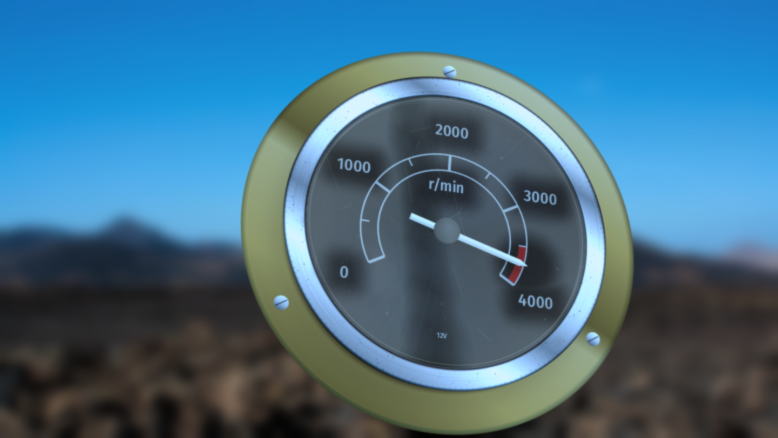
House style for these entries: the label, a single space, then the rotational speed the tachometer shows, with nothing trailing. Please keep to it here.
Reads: 3750 rpm
